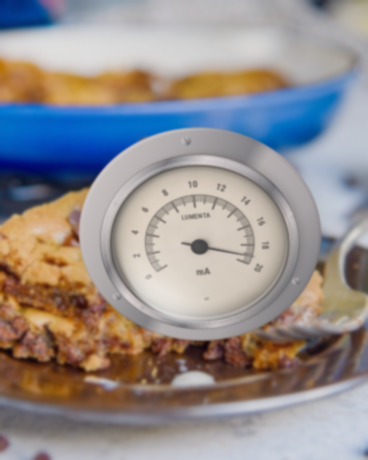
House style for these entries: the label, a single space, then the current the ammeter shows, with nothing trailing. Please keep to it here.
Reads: 19 mA
